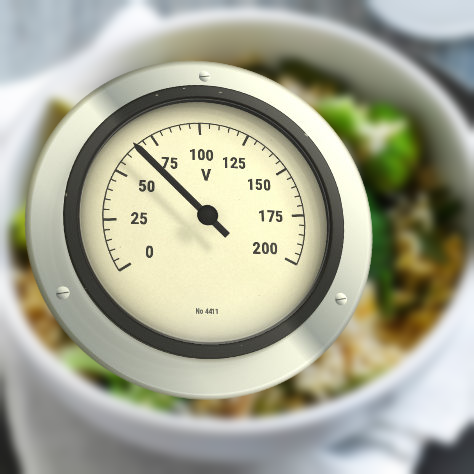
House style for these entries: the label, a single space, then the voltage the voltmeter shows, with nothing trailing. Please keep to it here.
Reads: 65 V
